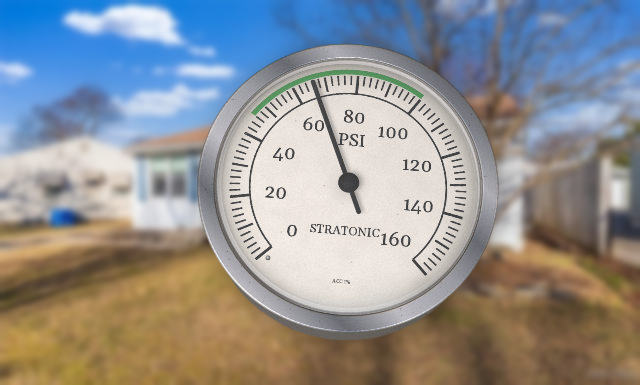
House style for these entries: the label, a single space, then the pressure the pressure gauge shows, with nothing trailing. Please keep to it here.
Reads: 66 psi
